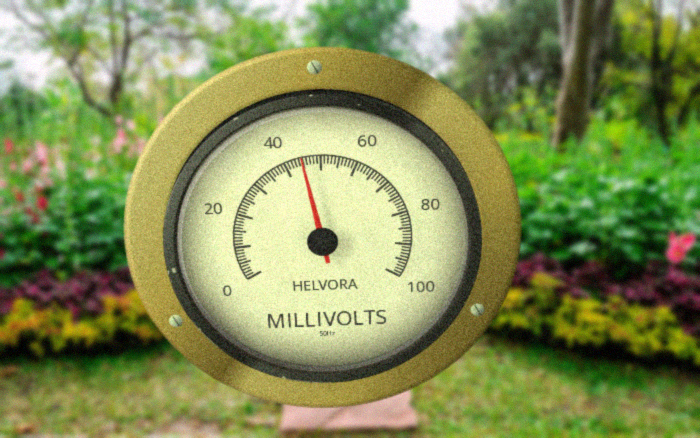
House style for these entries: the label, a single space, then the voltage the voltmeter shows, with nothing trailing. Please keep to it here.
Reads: 45 mV
